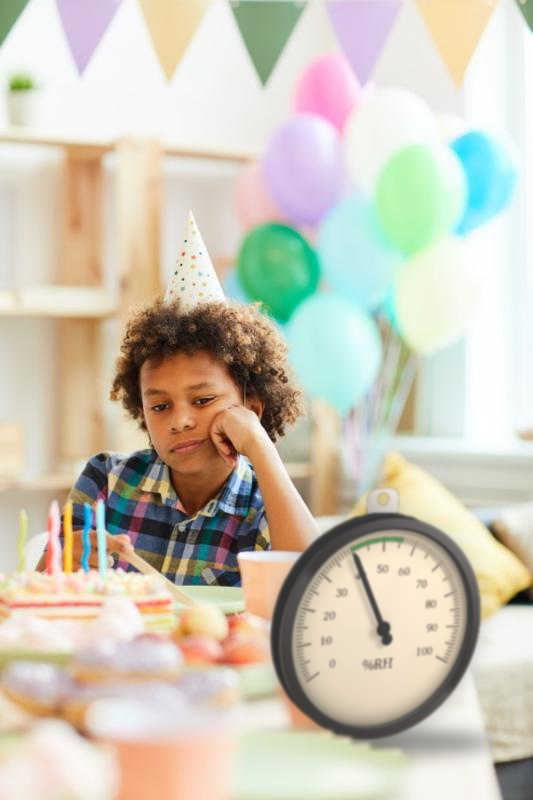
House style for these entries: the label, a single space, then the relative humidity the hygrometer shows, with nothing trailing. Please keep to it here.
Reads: 40 %
